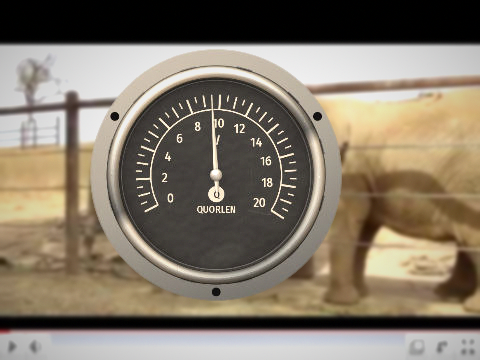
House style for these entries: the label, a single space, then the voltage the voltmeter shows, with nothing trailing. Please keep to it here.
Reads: 9.5 V
